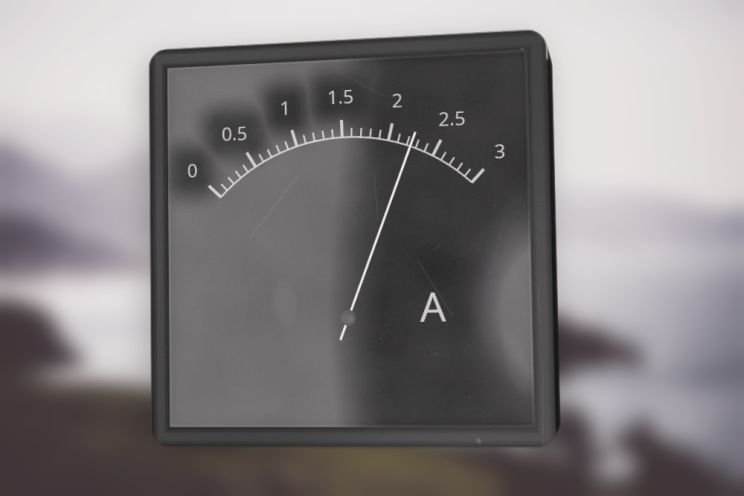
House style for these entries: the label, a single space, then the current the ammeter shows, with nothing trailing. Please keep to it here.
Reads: 2.25 A
